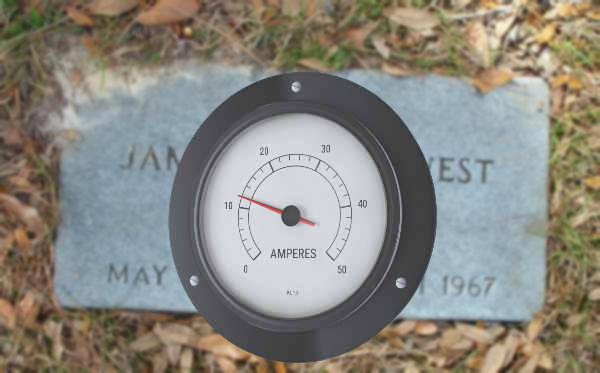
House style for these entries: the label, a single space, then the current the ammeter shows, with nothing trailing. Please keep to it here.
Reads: 12 A
